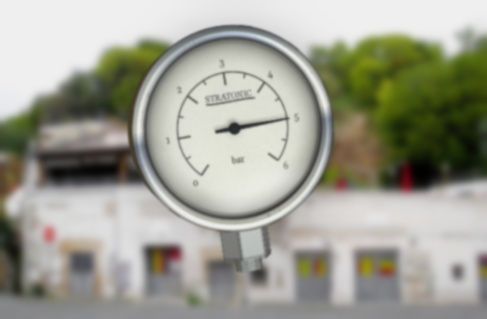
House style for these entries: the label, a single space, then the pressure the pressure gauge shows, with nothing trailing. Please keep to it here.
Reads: 5 bar
